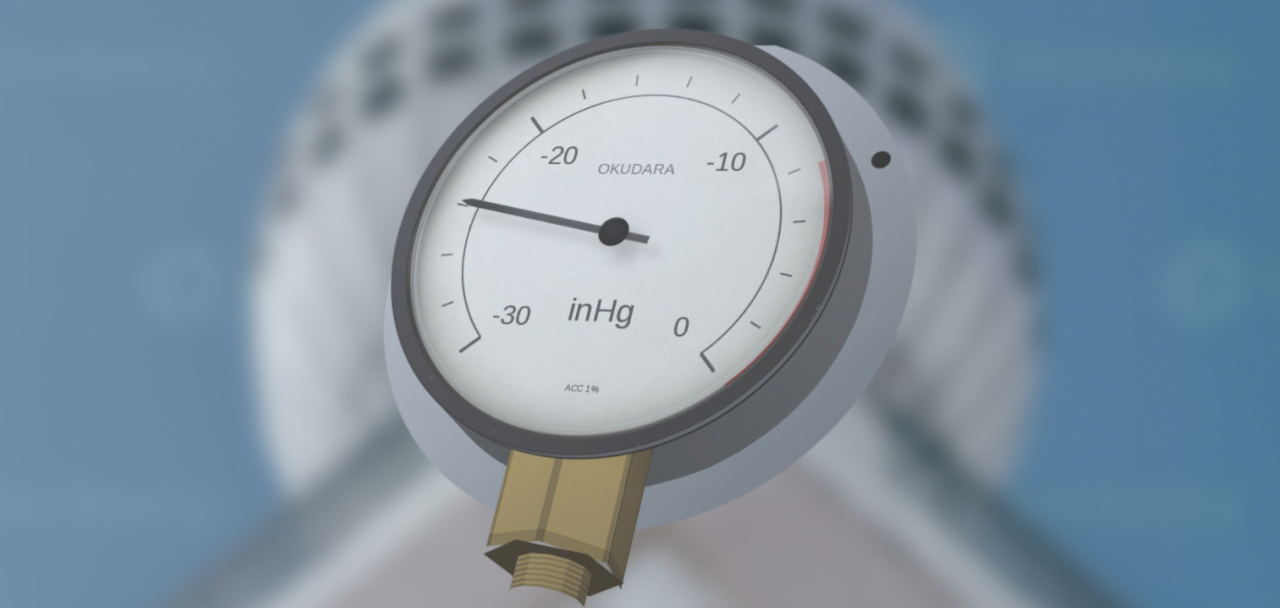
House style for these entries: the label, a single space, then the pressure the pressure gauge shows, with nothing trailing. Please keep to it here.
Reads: -24 inHg
